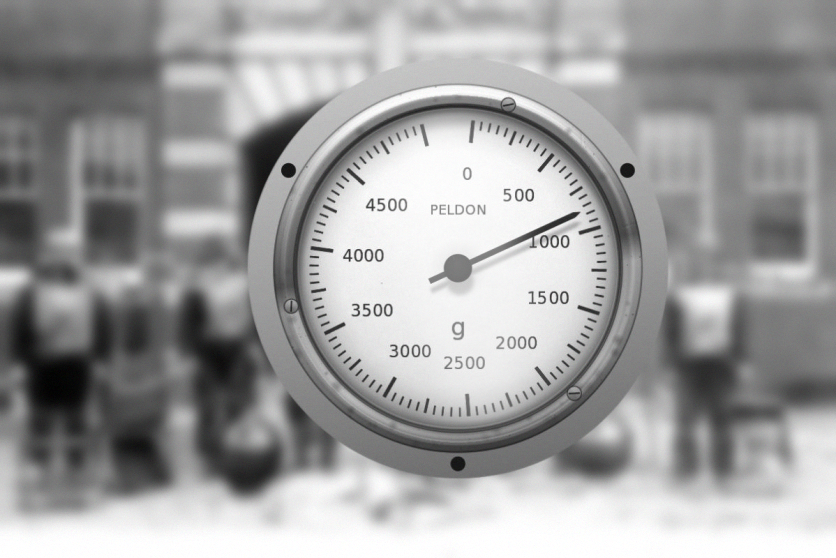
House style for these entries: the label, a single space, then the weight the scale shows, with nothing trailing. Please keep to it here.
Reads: 875 g
